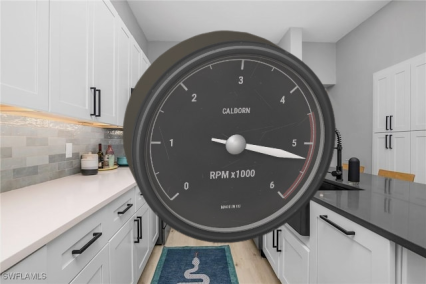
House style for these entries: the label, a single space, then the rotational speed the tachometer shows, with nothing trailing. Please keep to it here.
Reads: 5250 rpm
